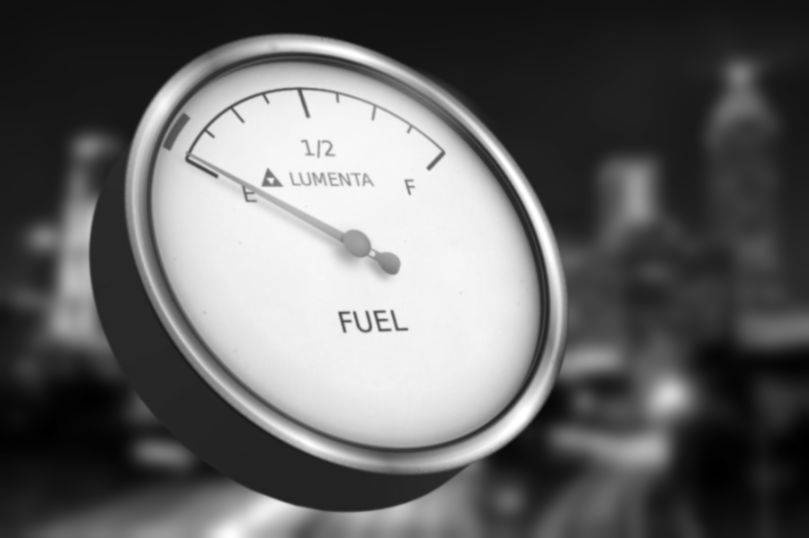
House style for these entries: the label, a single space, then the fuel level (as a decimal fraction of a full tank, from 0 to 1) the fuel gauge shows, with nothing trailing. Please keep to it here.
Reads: 0
